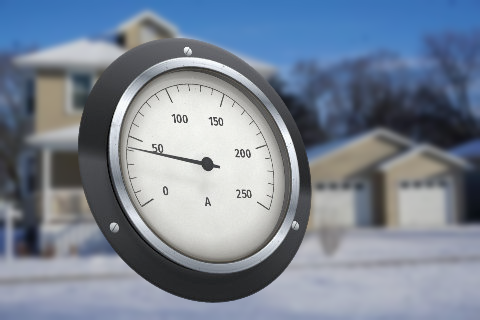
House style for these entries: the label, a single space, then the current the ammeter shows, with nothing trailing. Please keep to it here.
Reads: 40 A
